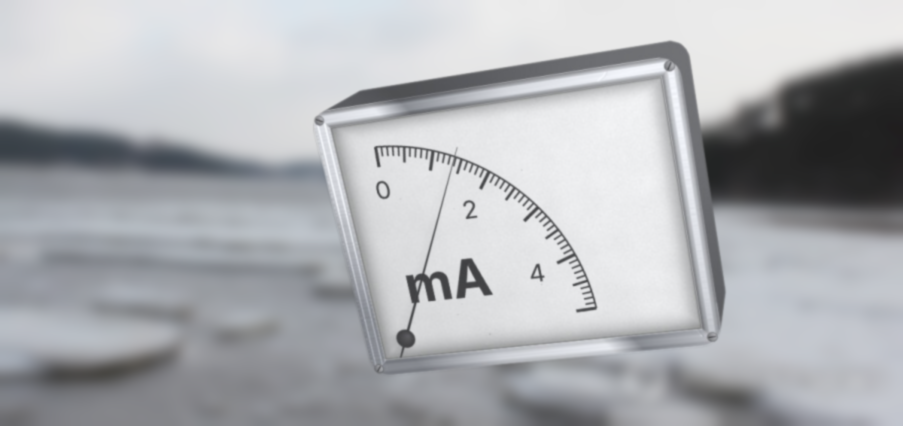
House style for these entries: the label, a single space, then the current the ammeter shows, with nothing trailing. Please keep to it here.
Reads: 1.4 mA
